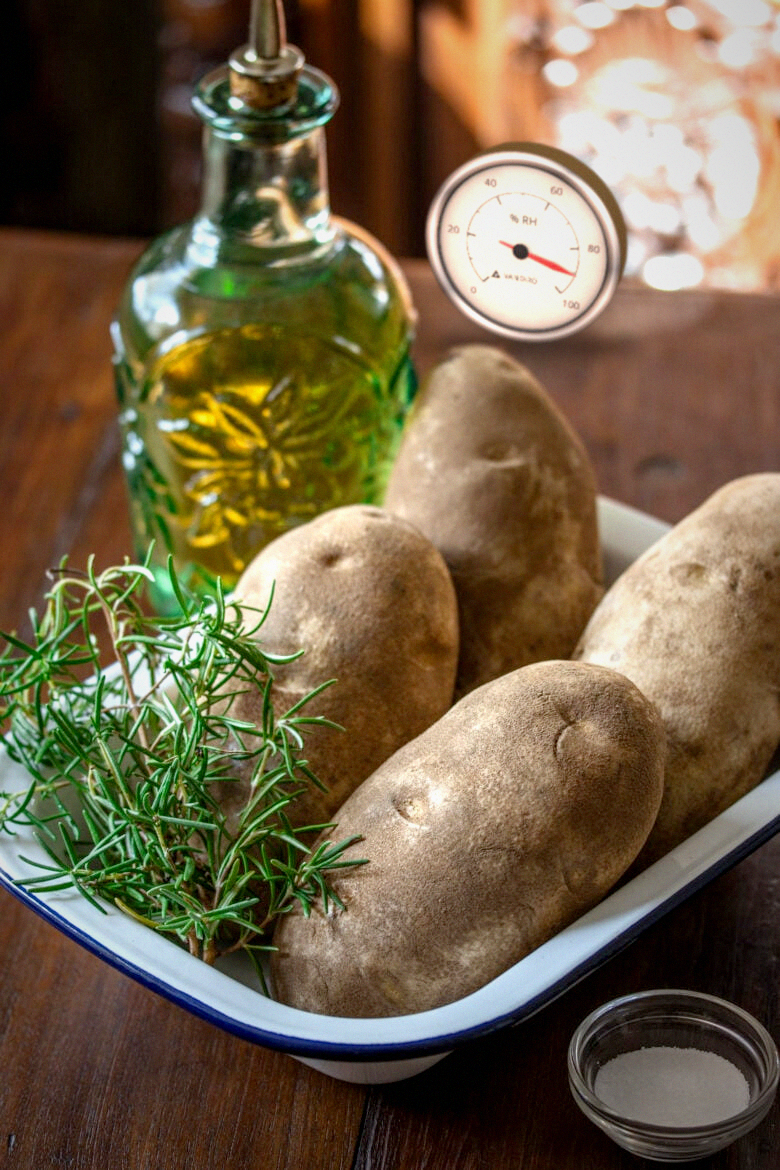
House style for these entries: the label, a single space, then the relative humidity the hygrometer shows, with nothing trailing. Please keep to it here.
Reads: 90 %
